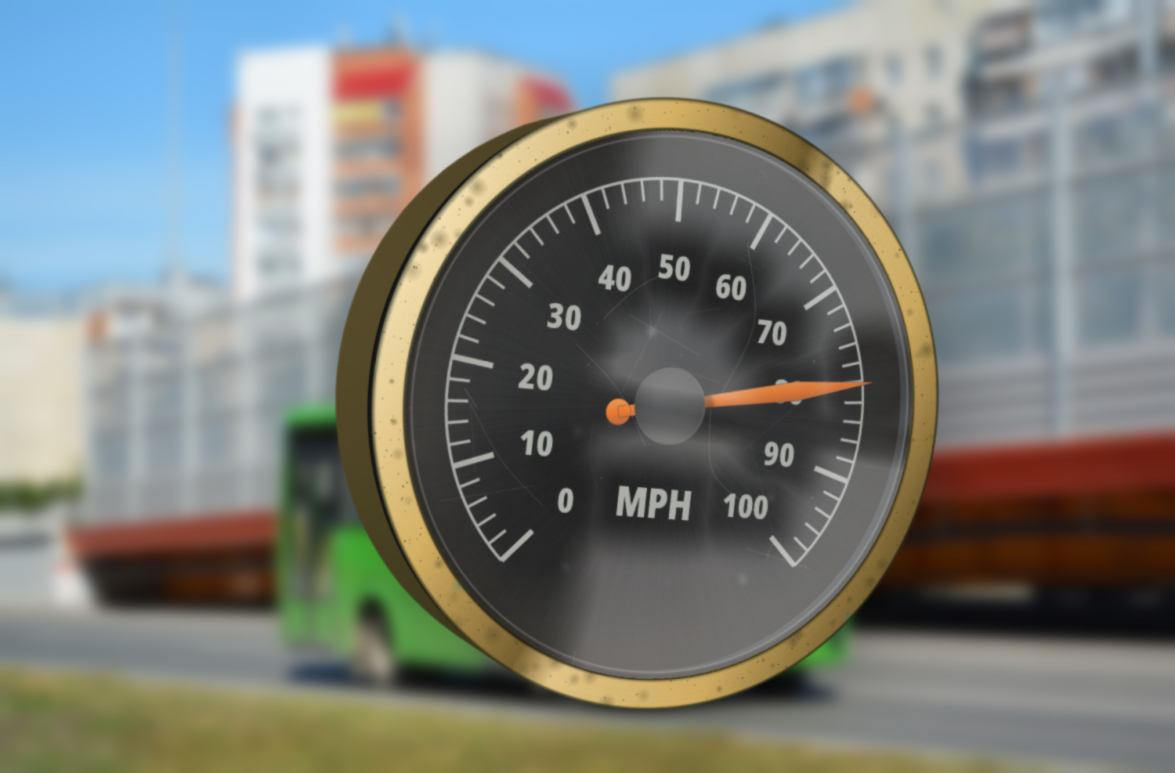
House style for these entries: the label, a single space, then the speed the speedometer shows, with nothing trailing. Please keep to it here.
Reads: 80 mph
